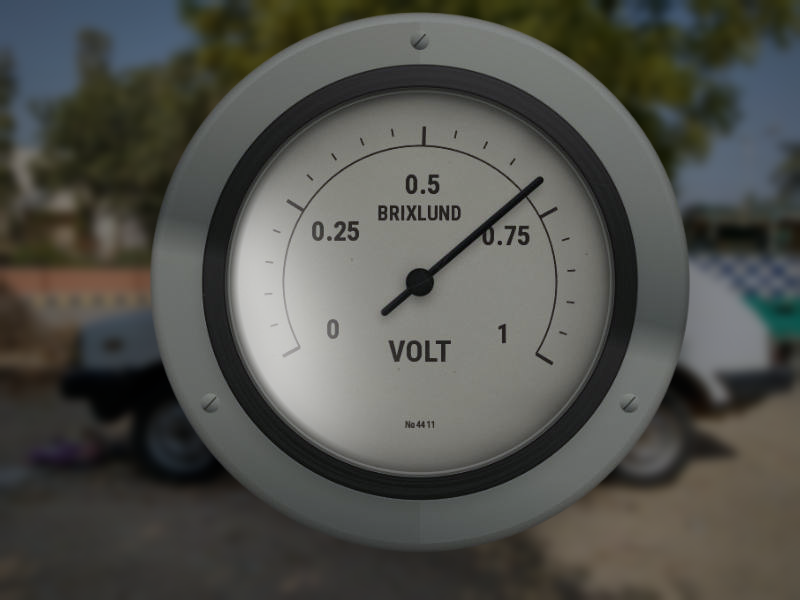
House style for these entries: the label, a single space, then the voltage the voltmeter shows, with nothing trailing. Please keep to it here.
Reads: 0.7 V
